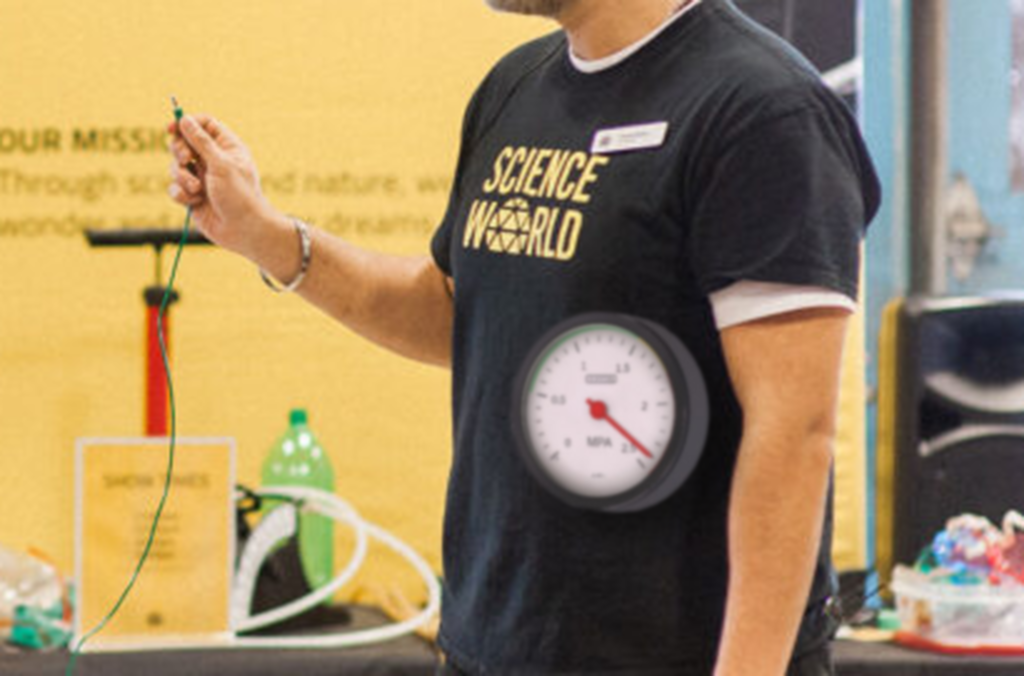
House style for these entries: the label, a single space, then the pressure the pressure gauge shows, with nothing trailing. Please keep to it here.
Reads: 2.4 MPa
